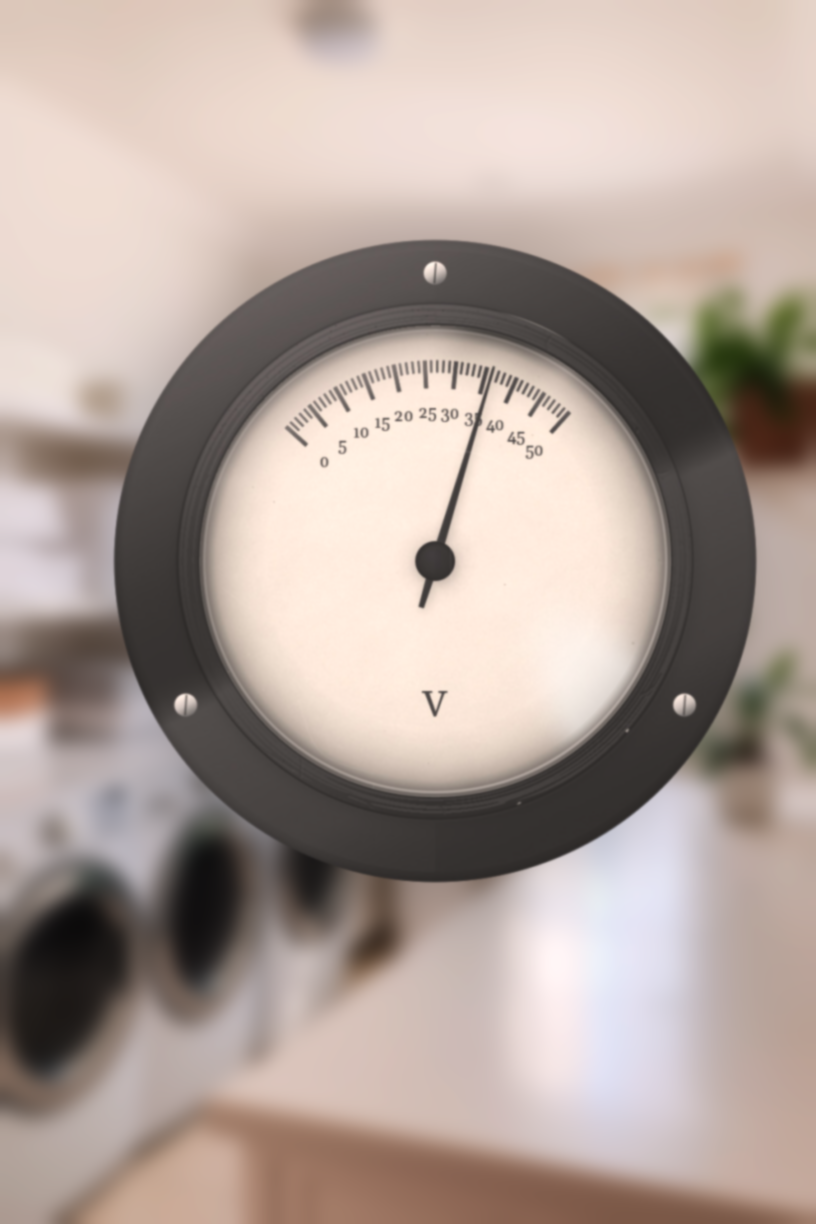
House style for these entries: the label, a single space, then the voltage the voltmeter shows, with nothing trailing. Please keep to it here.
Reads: 36 V
